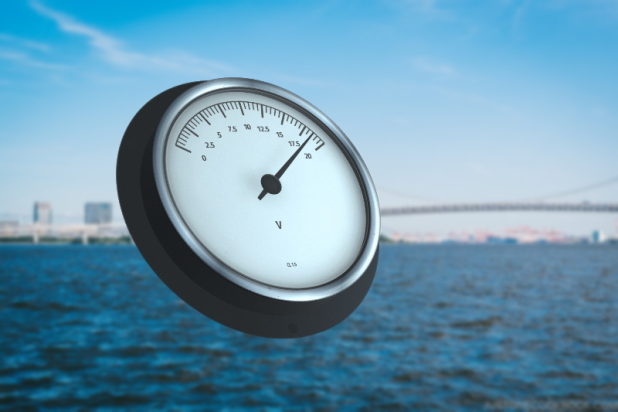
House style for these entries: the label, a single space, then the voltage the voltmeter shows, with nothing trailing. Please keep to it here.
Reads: 18.5 V
